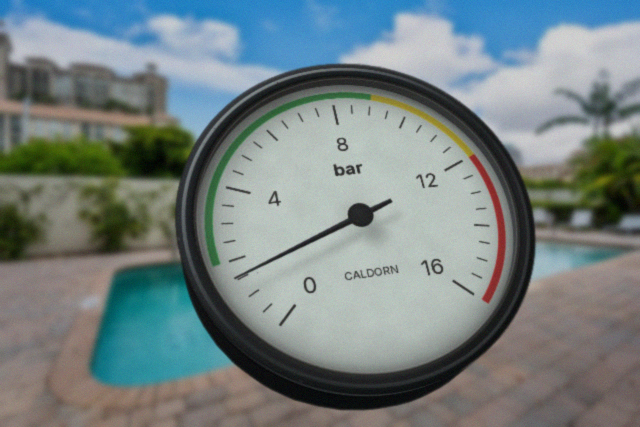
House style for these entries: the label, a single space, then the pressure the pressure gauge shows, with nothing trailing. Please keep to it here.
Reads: 1.5 bar
